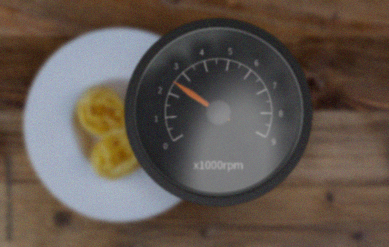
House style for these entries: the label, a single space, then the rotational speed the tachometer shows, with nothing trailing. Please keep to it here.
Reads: 2500 rpm
